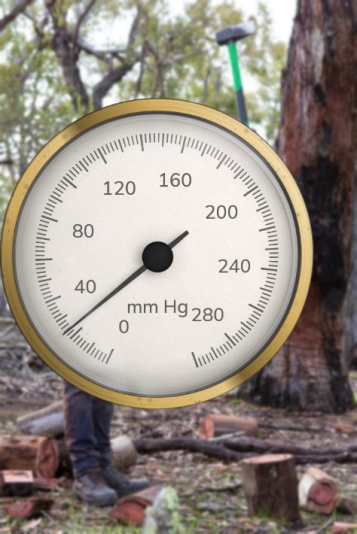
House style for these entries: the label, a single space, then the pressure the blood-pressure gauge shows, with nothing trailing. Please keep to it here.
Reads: 24 mmHg
